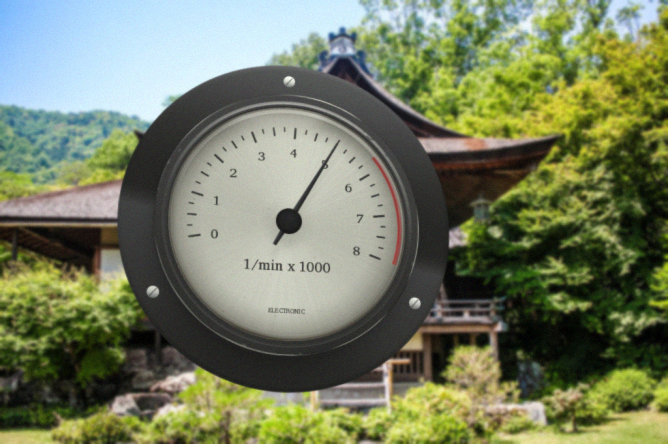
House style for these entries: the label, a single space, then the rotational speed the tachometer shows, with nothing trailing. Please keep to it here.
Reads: 5000 rpm
